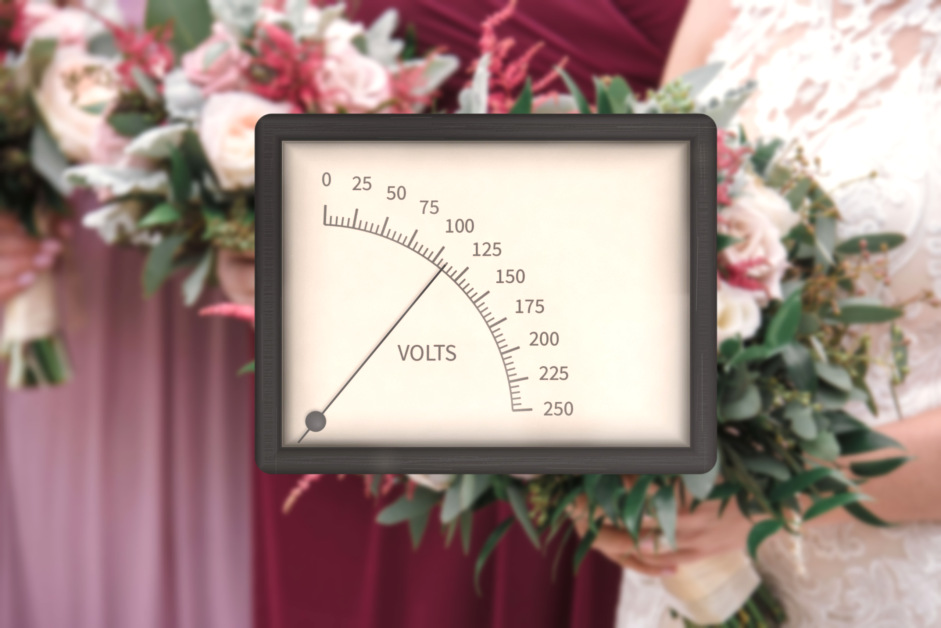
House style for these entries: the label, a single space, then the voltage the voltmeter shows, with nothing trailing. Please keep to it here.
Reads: 110 V
